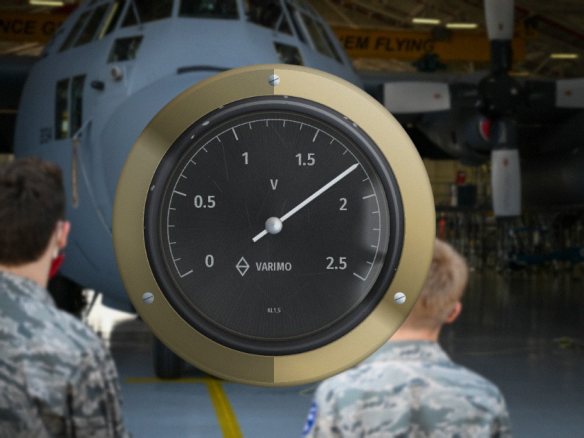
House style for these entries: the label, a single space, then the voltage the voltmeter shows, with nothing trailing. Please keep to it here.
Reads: 1.8 V
